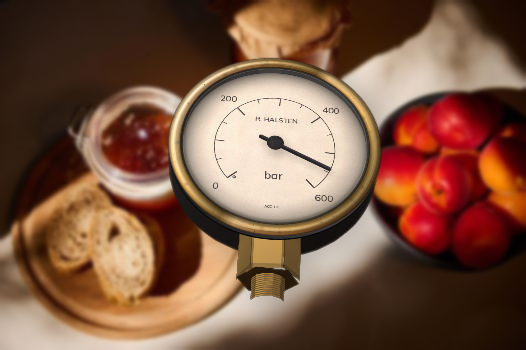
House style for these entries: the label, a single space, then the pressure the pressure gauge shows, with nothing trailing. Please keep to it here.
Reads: 550 bar
